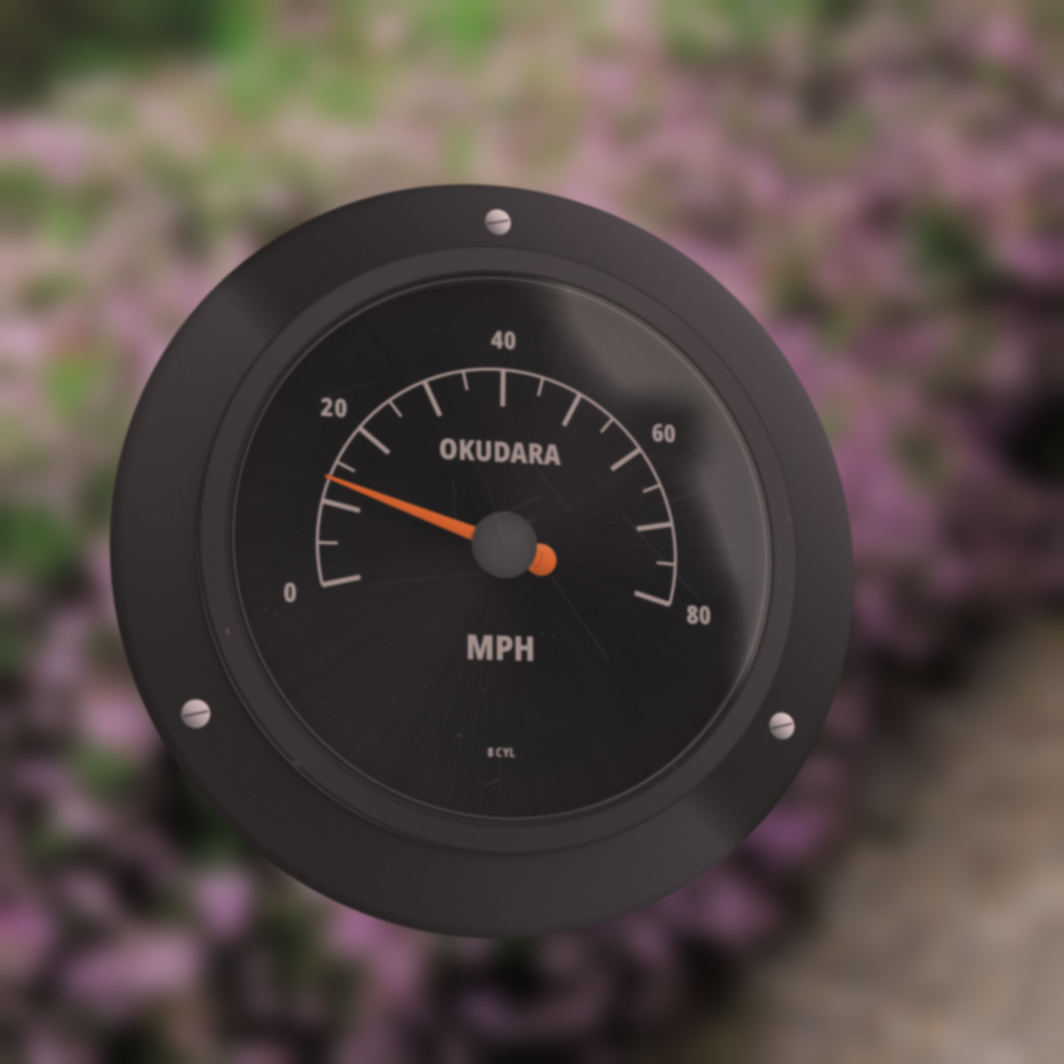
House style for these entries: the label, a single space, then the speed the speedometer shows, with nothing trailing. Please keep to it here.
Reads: 12.5 mph
